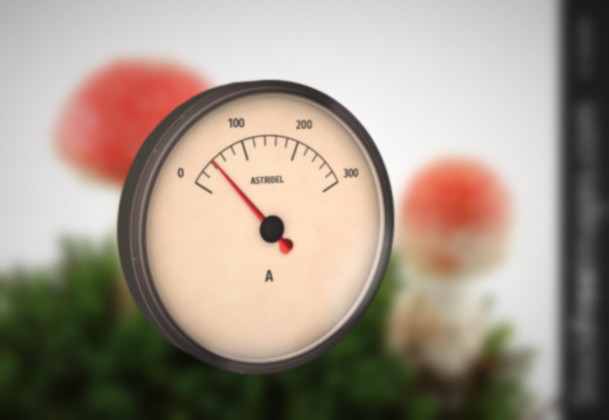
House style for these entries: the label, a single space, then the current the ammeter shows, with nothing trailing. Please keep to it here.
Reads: 40 A
